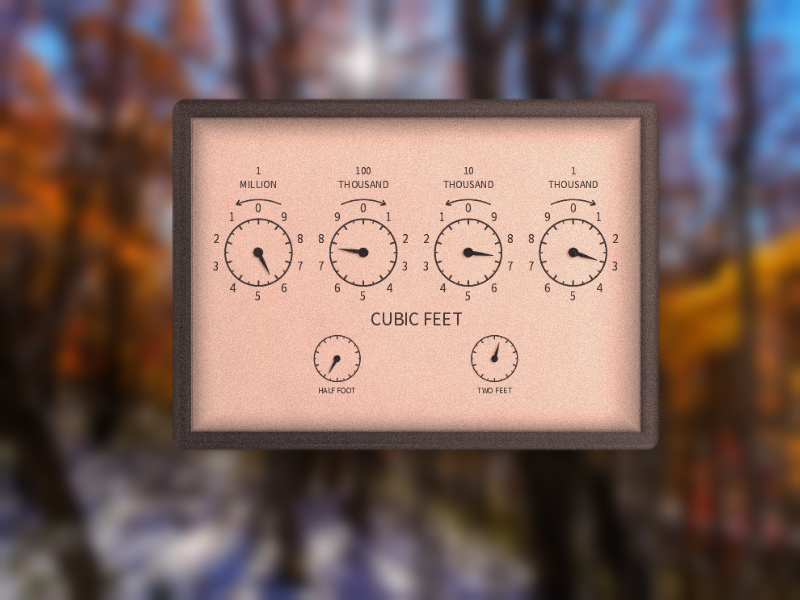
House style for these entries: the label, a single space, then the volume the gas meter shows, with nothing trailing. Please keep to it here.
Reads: 577300 ft³
